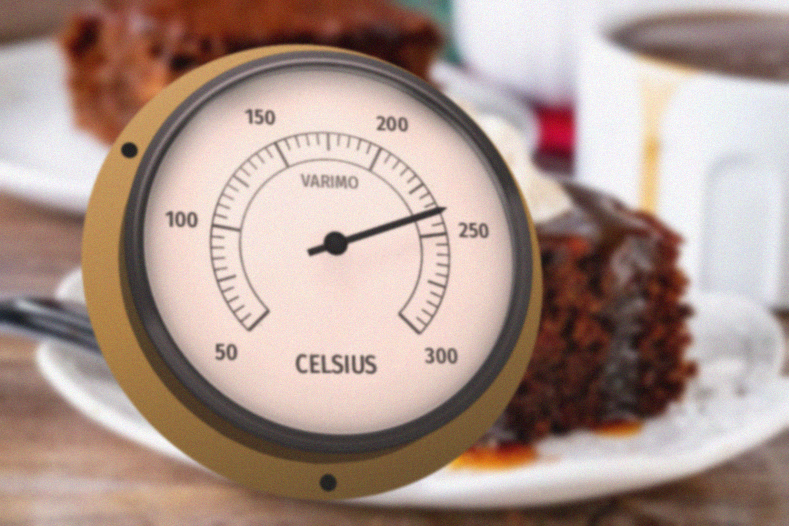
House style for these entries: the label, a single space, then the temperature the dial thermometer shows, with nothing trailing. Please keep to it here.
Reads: 240 °C
